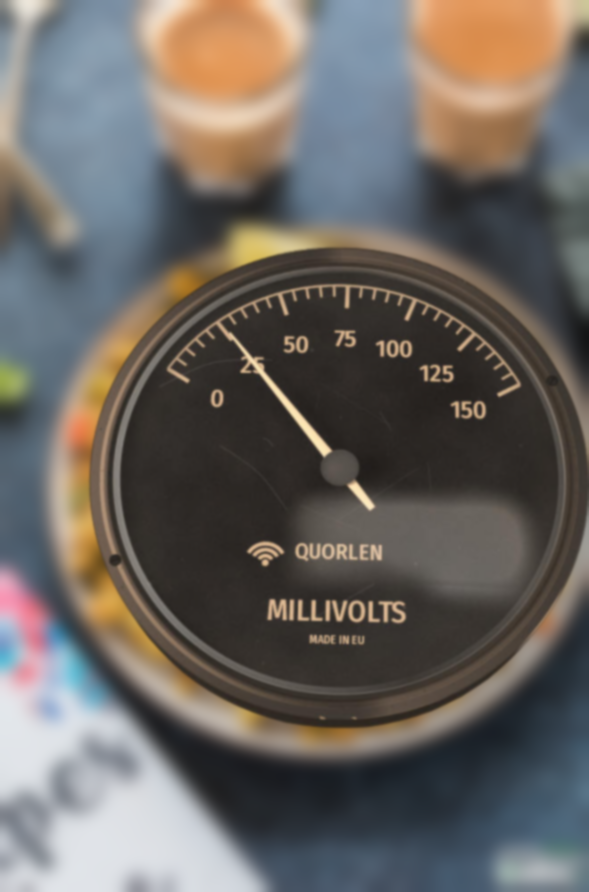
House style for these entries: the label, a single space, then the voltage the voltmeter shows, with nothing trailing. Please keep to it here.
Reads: 25 mV
